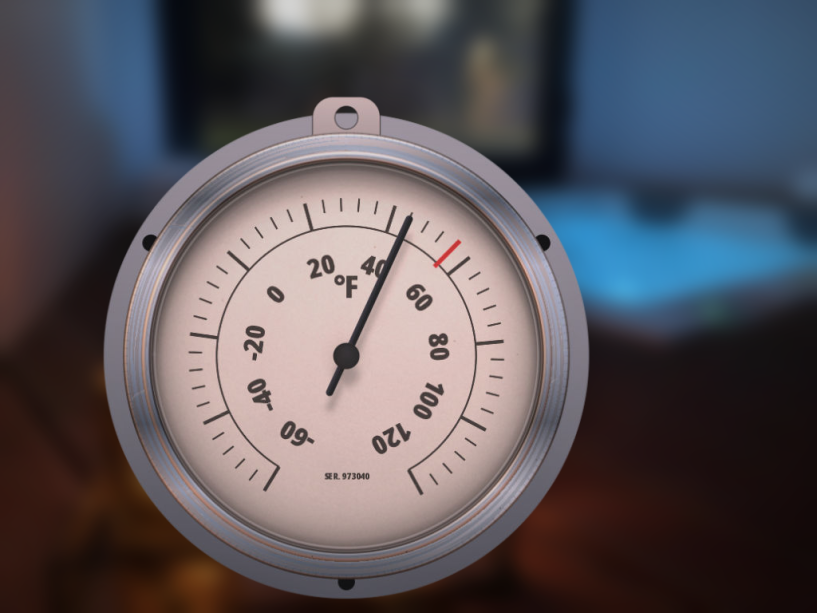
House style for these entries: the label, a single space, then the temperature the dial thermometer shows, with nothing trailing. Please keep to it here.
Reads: 44 °F
